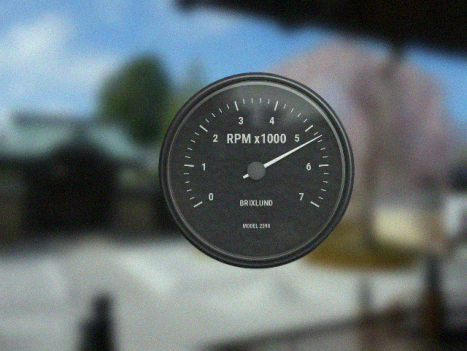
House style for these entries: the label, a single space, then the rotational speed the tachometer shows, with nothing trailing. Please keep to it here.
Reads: 5300 rpm
